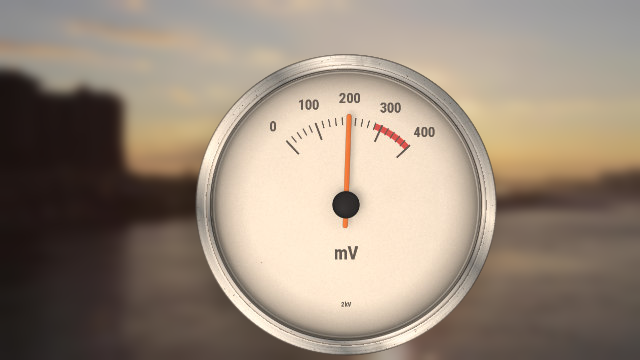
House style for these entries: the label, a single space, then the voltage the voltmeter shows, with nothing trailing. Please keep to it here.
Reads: 200 mV
